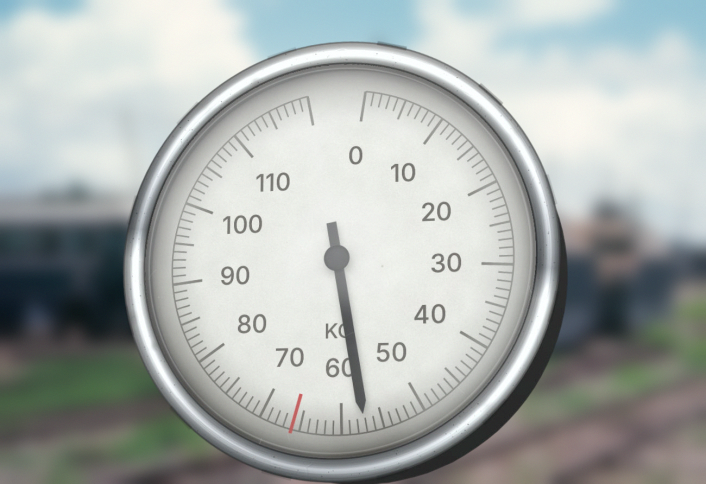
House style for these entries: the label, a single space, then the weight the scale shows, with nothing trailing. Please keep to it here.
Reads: 57 kg
